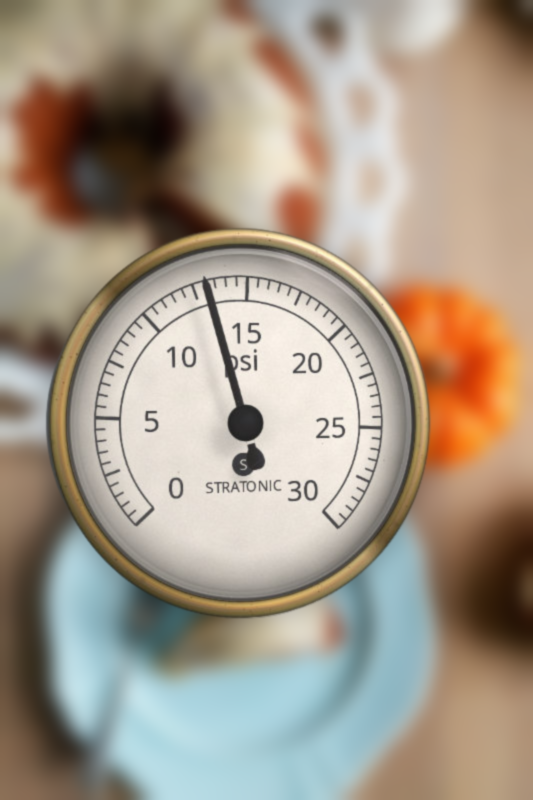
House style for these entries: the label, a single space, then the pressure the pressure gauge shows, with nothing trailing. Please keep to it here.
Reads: 13 psi
